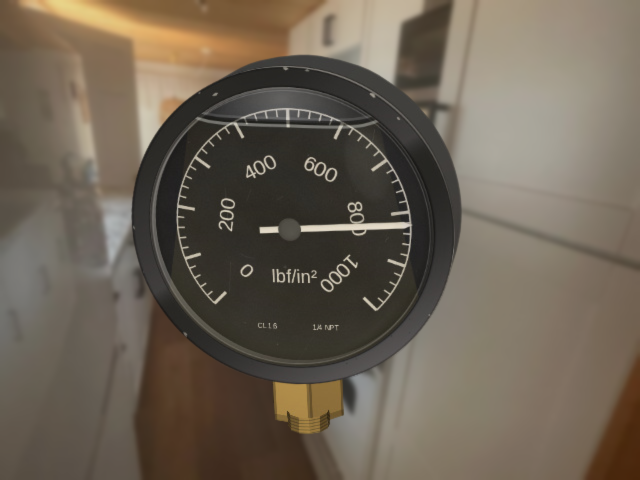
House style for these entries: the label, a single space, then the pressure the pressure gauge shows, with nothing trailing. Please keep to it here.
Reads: 820 psi
